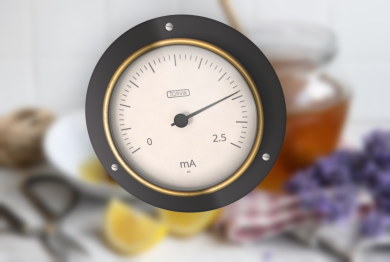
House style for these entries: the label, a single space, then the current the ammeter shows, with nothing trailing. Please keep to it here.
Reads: 1.95 mA
